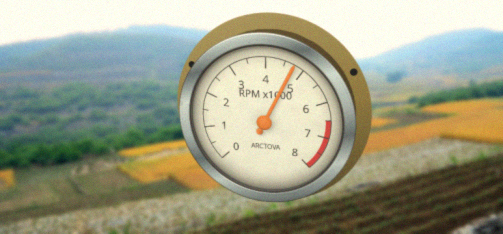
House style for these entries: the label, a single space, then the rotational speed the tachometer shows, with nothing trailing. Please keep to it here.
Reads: 4750 rpm
